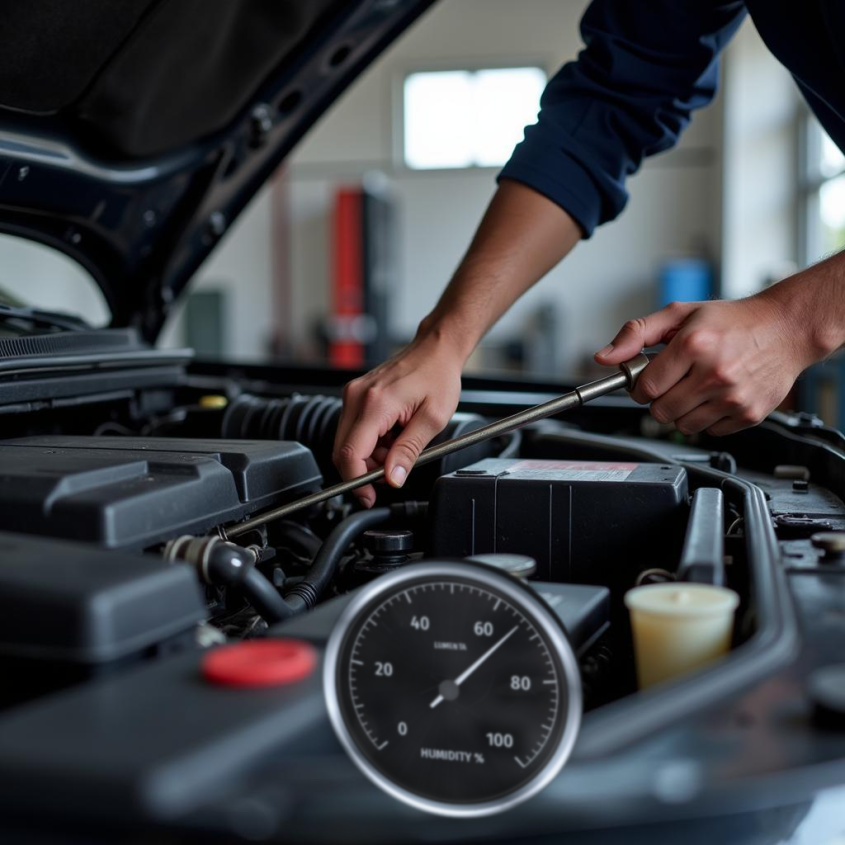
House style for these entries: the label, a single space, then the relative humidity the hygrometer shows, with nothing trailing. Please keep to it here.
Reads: 66 %
